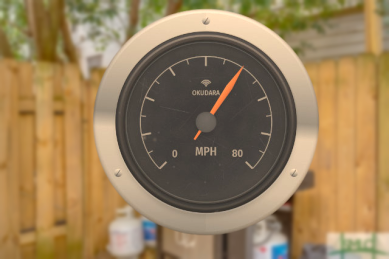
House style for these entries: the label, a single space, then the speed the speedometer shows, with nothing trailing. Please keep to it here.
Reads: 50 mph
